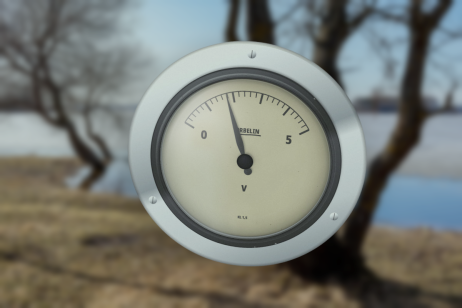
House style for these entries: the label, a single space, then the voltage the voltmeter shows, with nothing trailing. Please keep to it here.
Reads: 1.8 V
